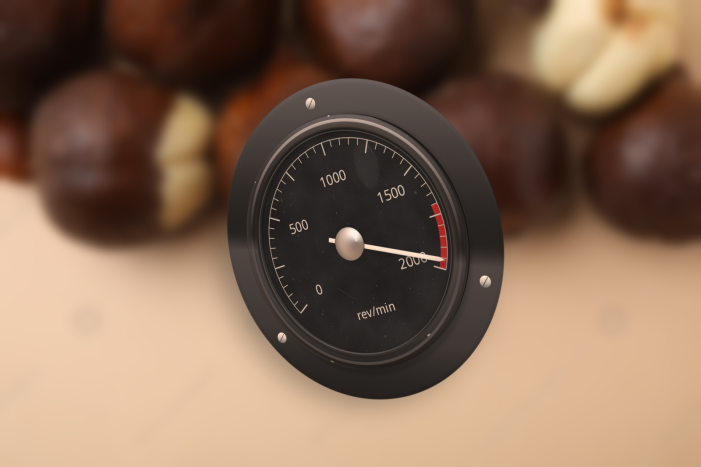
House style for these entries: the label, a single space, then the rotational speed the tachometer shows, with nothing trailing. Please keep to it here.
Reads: 1950 rpm
